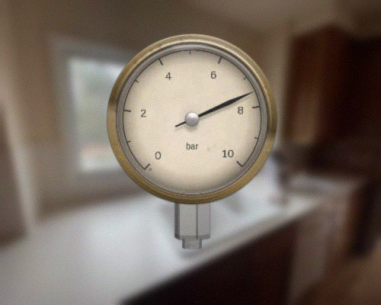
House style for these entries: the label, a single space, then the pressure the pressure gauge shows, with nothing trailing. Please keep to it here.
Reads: 7.5 bar
